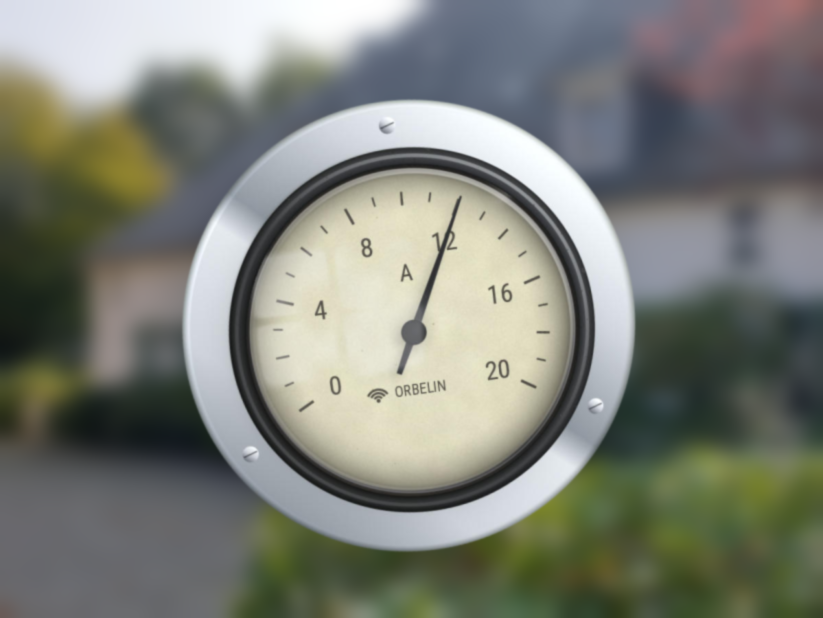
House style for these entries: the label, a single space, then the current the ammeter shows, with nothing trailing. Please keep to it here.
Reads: 12 A
